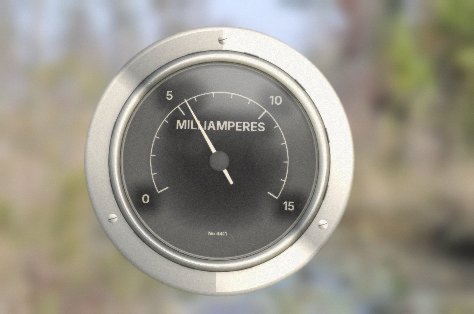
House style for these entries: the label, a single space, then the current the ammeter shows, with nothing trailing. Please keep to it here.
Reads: 5.5 mA
